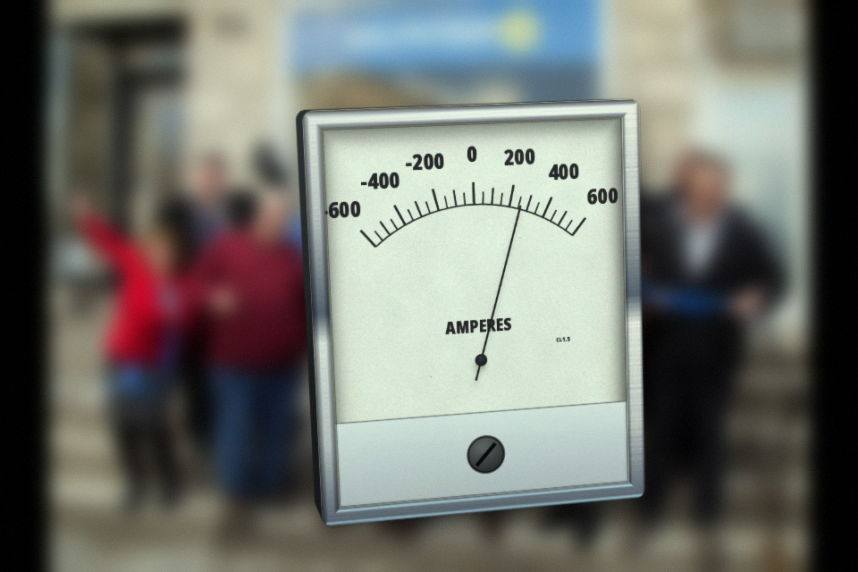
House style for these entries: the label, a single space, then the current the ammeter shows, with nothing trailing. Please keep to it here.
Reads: 250 A
